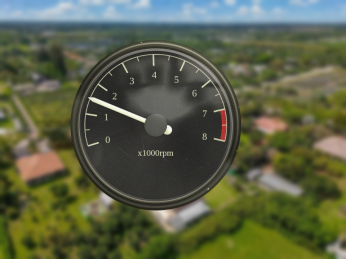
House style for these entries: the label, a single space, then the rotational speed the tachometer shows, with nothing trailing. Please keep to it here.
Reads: 1500 rpm
